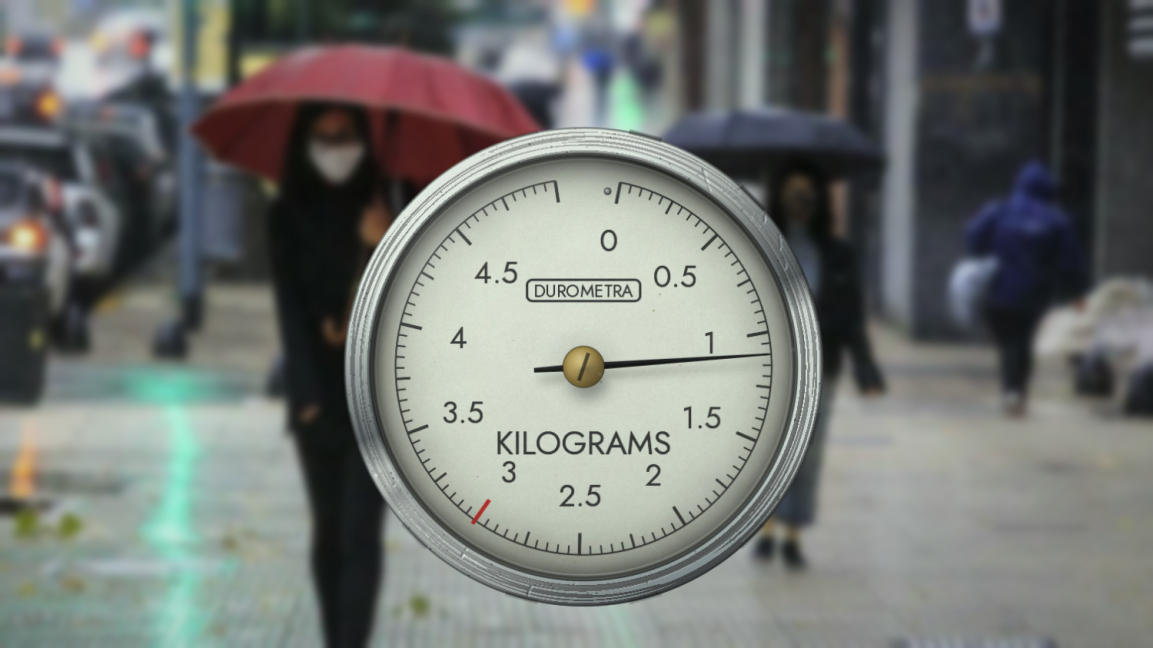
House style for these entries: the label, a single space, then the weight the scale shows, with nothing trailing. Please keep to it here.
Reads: 1.1 kg
